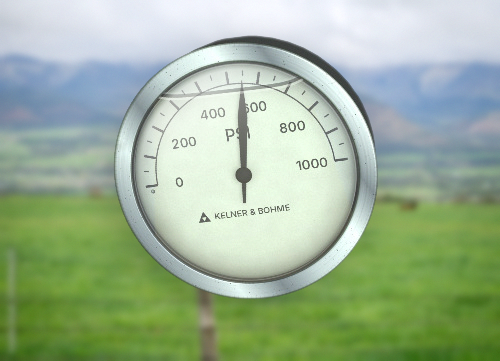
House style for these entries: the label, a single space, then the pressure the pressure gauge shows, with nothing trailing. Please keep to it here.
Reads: 550 psi
